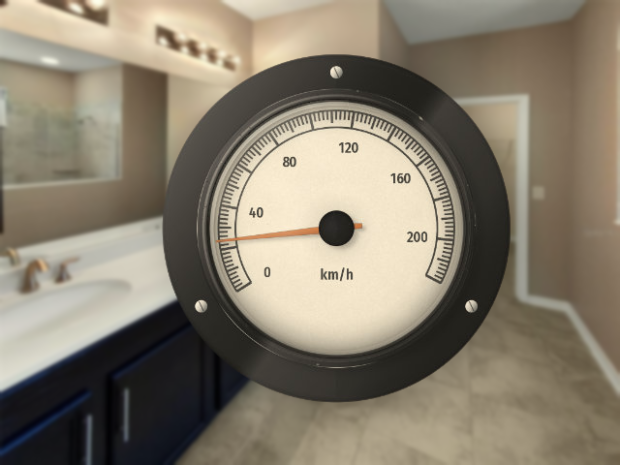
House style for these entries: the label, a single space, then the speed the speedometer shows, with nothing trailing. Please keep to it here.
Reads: 24 km/h
